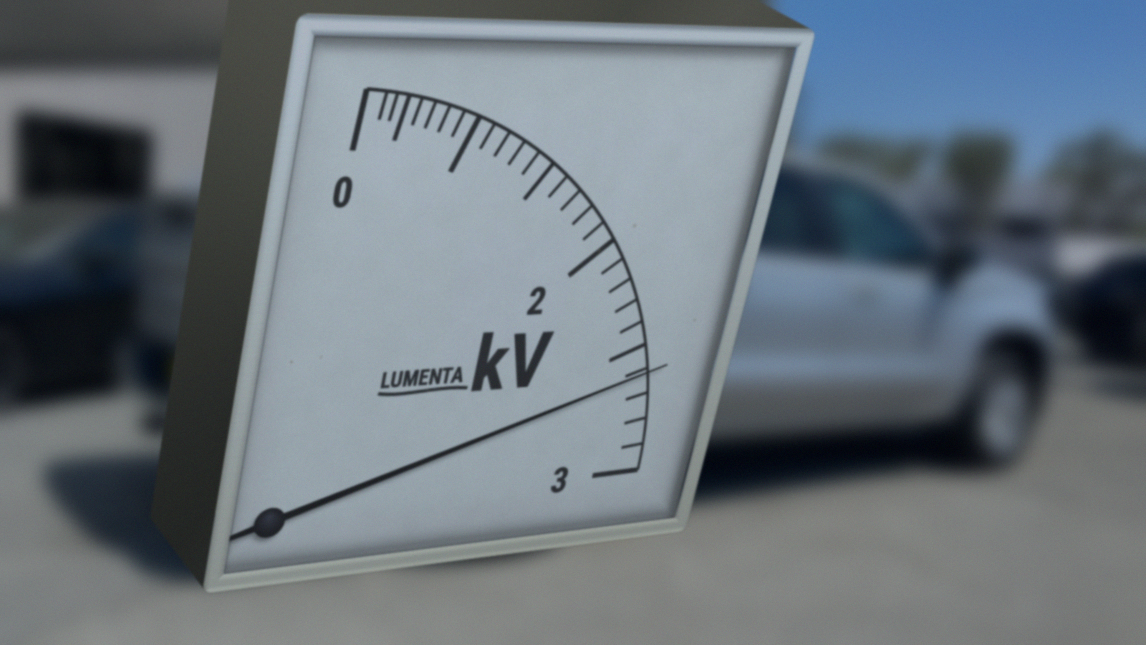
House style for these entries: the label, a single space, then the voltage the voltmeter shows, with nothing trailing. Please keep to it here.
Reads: 2.6 kV
